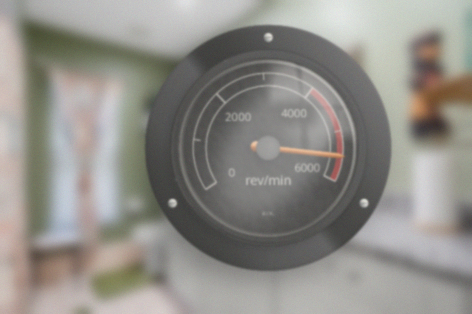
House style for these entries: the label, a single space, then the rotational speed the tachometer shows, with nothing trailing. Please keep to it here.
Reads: 5500 rpm
